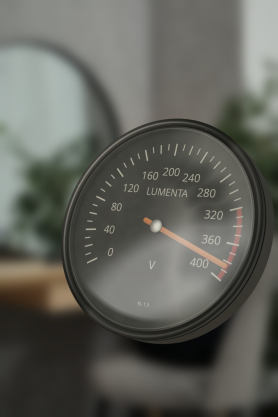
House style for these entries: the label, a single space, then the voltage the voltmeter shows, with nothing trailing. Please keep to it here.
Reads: 385 V
